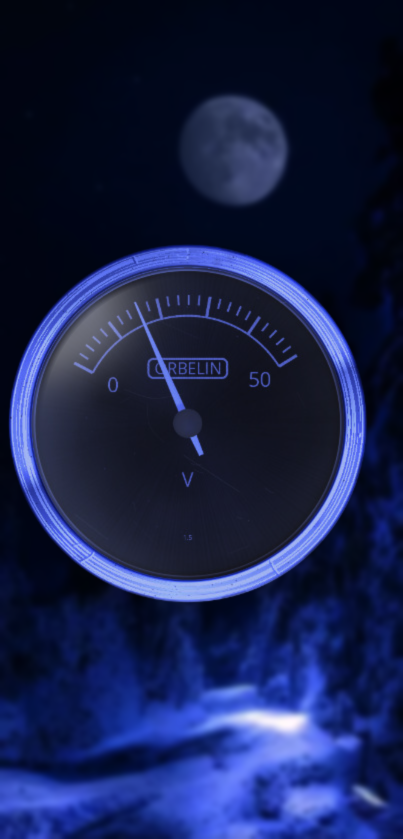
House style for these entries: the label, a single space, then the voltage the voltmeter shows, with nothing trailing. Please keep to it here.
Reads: 16 V
